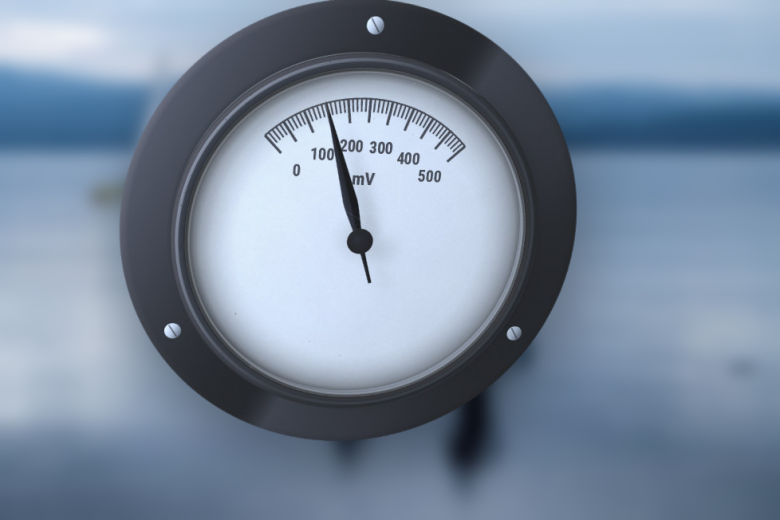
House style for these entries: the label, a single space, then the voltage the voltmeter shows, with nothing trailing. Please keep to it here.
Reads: 150 mV
